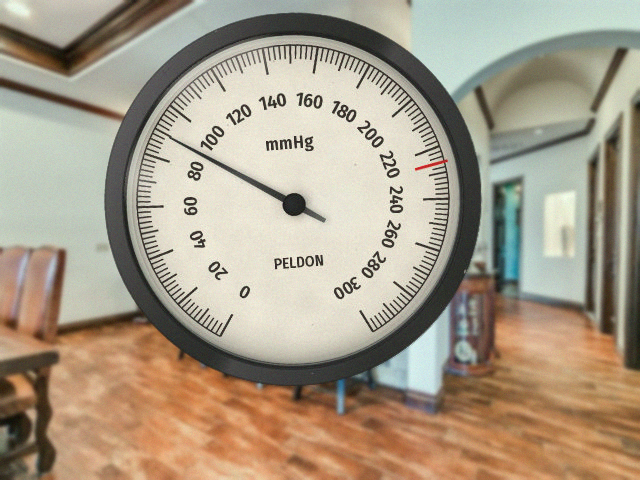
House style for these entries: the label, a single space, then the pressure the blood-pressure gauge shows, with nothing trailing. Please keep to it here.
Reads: 90 mmHg
